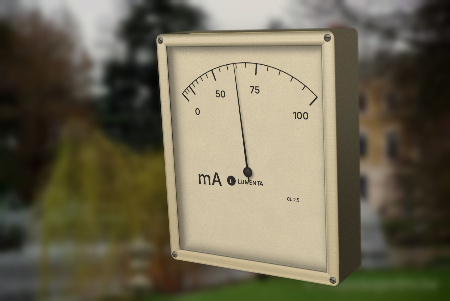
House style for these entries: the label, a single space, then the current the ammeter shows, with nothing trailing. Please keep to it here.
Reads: 65 mA
